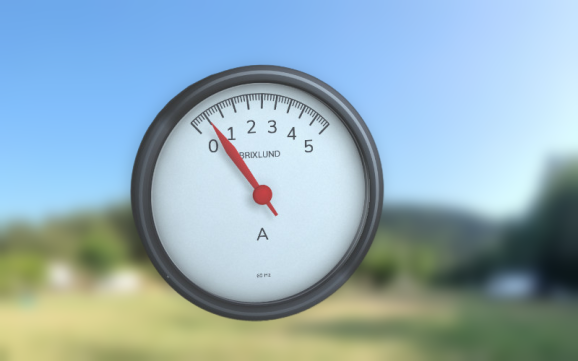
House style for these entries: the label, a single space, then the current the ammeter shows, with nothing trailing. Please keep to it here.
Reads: 0.5 A
